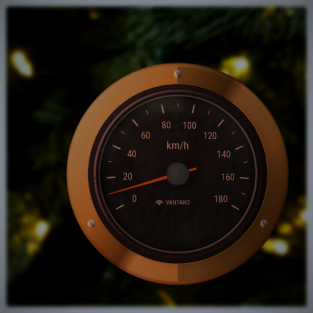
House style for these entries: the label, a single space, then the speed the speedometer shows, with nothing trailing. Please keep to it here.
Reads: 10 km/h
